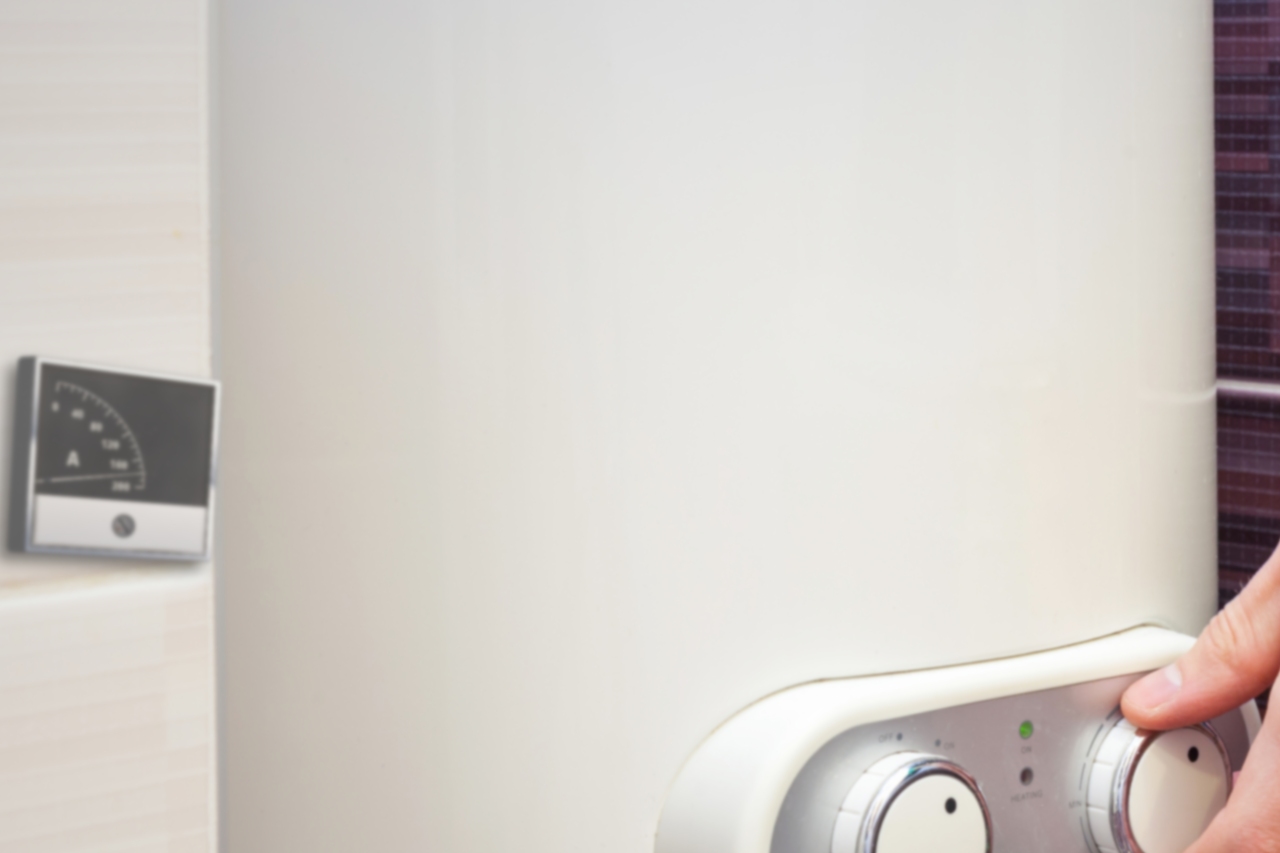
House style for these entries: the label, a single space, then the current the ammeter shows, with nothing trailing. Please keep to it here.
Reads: 180 A
